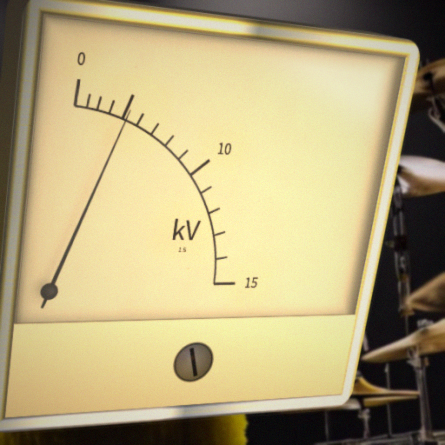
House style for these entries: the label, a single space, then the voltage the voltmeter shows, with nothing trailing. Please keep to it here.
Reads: 5 kV
